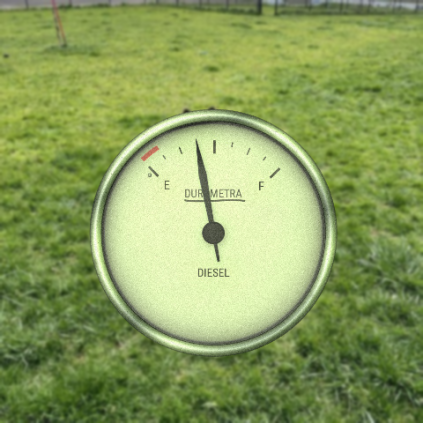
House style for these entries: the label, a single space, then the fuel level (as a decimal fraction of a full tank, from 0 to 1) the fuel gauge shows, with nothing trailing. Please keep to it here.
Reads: 0.375
